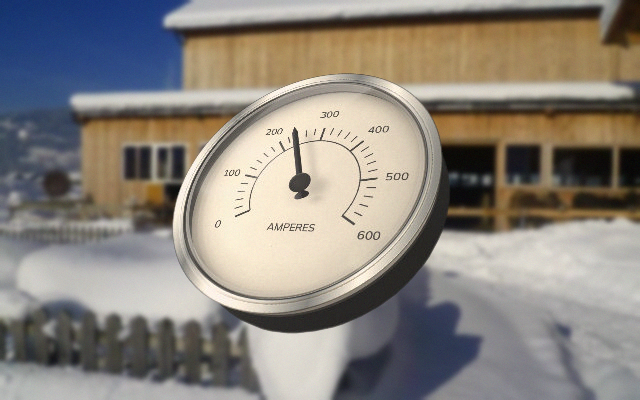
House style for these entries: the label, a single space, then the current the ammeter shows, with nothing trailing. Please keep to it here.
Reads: 240 A
